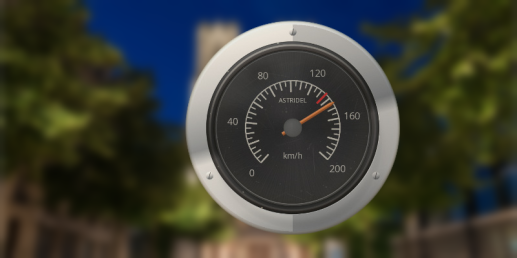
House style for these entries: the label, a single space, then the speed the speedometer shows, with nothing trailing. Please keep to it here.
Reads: 145 km/h
